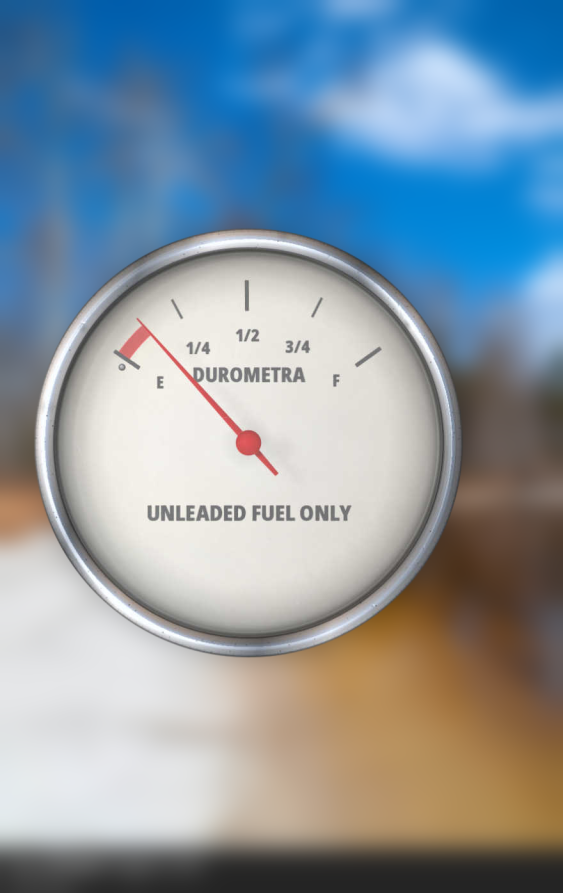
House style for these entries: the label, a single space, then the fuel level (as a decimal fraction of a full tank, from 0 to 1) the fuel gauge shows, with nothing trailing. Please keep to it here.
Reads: 0.125
